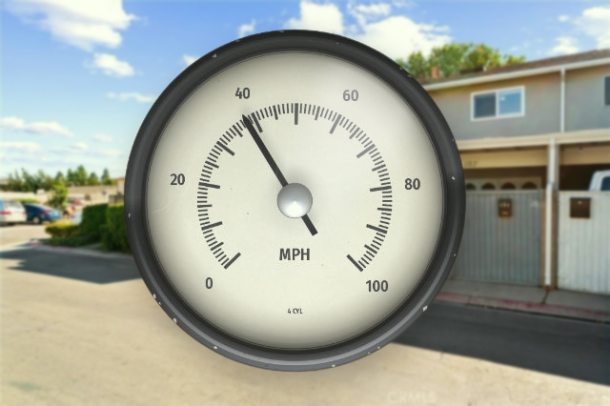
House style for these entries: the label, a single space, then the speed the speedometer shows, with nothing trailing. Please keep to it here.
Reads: 38 mph
